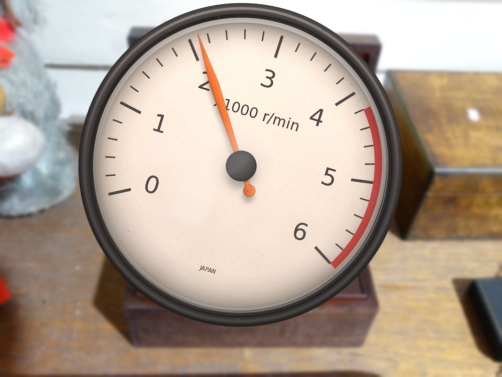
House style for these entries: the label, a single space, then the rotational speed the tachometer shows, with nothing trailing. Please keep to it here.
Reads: 2100 rpm
